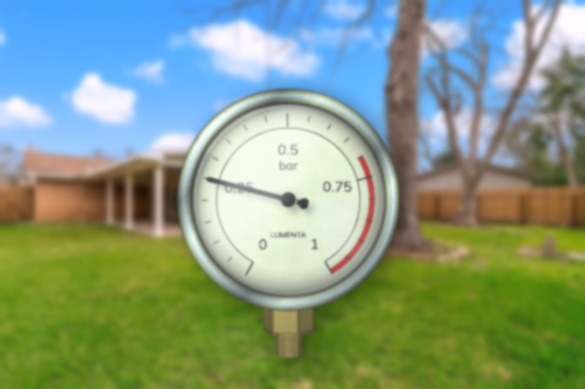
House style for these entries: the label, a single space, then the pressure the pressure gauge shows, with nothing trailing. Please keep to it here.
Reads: 0.25 bar
